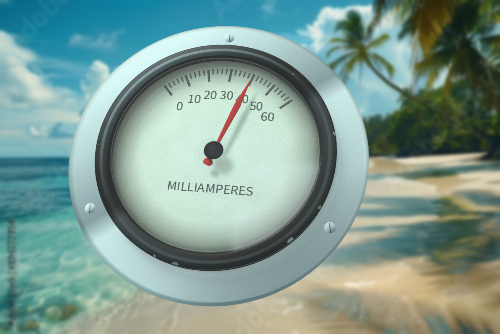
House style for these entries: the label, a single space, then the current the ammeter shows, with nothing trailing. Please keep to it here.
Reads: 40 mA
